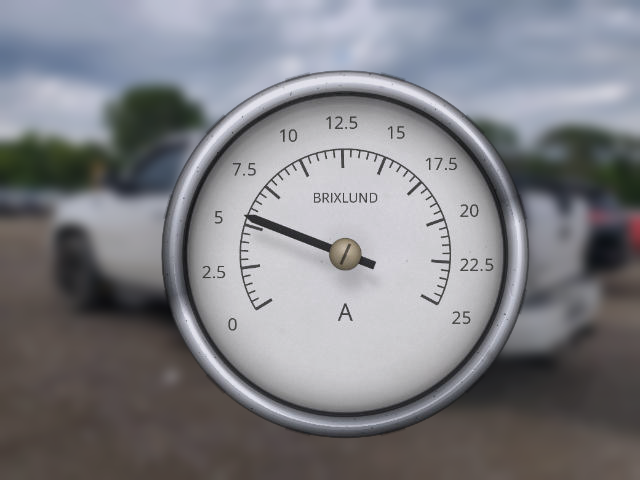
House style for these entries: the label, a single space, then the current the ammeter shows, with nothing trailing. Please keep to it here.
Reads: 5.5 A
